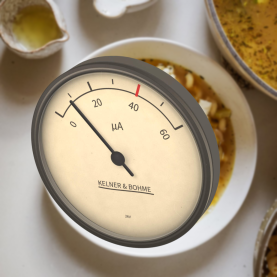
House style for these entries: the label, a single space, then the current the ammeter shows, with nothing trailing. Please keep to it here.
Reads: 10 µA
